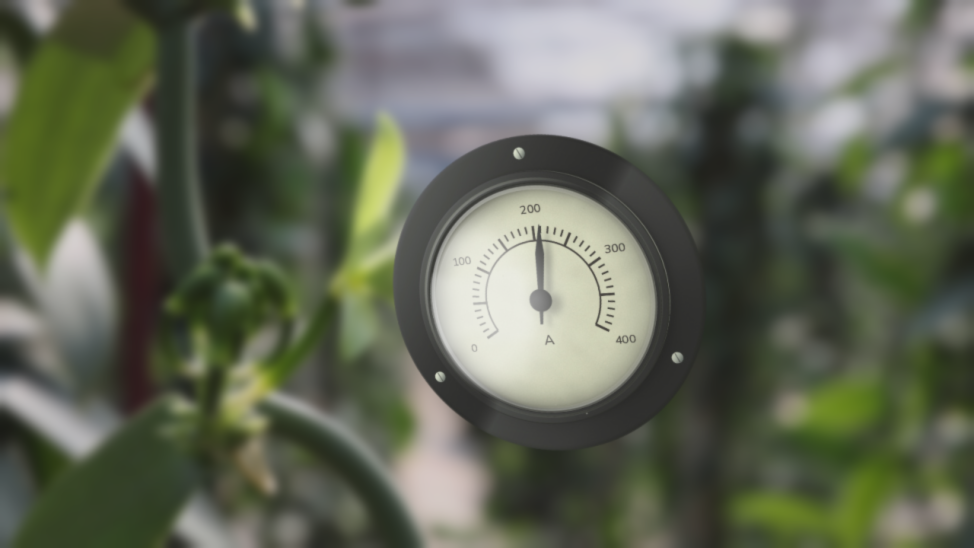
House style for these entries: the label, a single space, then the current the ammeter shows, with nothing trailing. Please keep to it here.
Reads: 210 A
